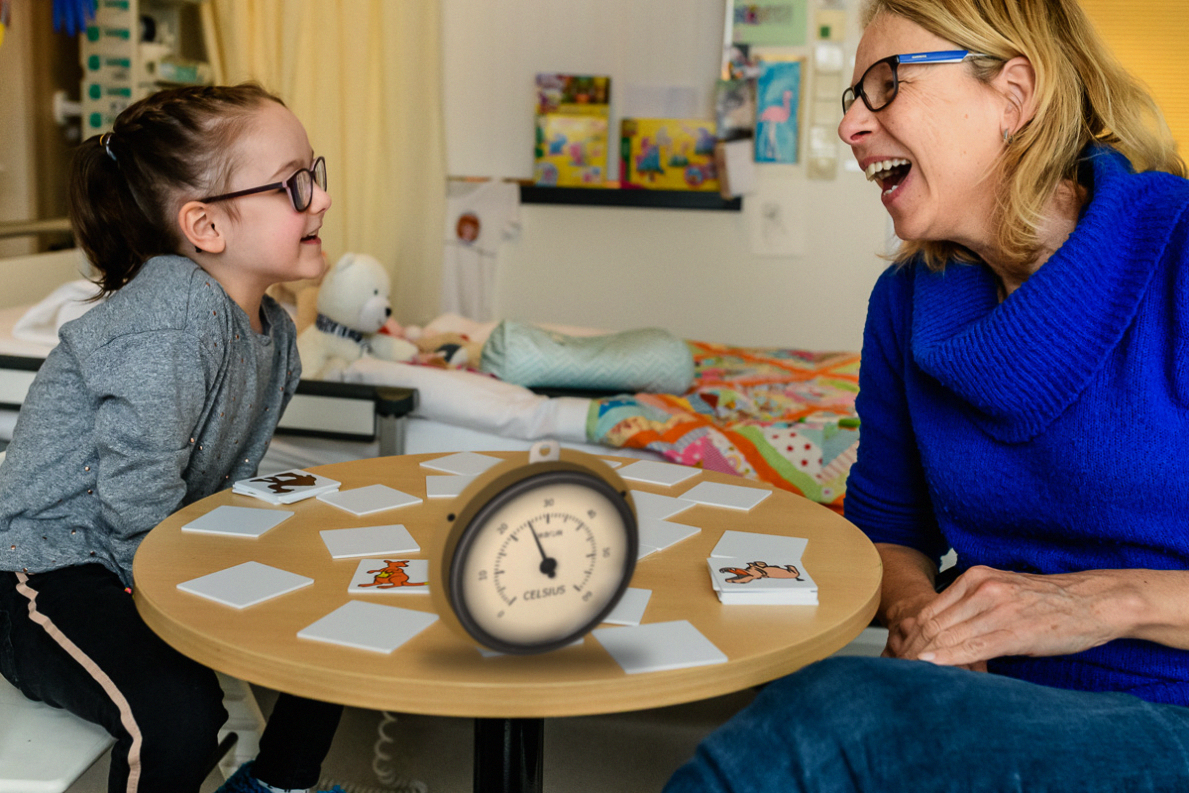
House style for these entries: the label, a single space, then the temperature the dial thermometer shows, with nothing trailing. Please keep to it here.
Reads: 25 °C
